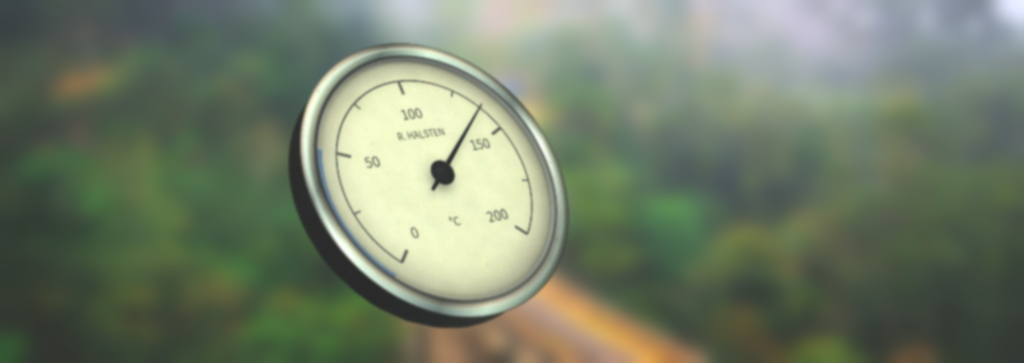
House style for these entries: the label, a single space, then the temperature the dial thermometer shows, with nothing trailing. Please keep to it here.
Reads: 137.5 °C
